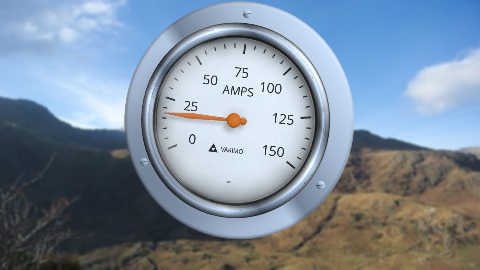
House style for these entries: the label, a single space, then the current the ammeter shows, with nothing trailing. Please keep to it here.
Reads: 17.5 A
